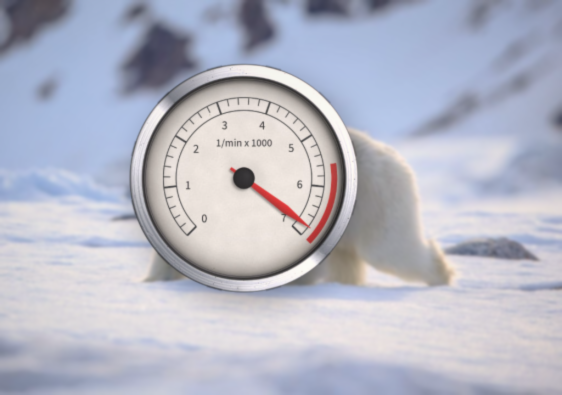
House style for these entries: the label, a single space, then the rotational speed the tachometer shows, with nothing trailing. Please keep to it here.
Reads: 6800 rpm
